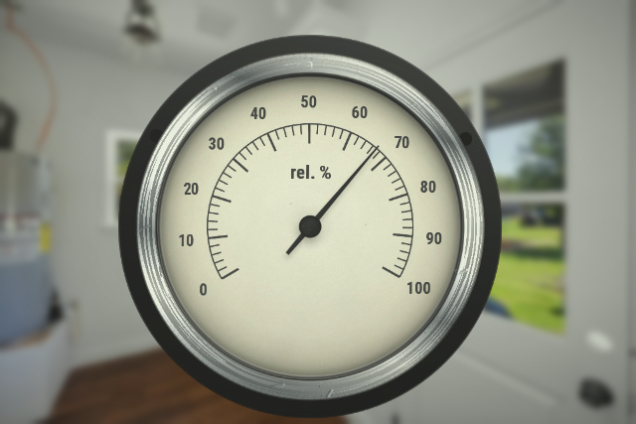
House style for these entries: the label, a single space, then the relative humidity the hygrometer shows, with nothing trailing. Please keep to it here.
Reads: 67 %
